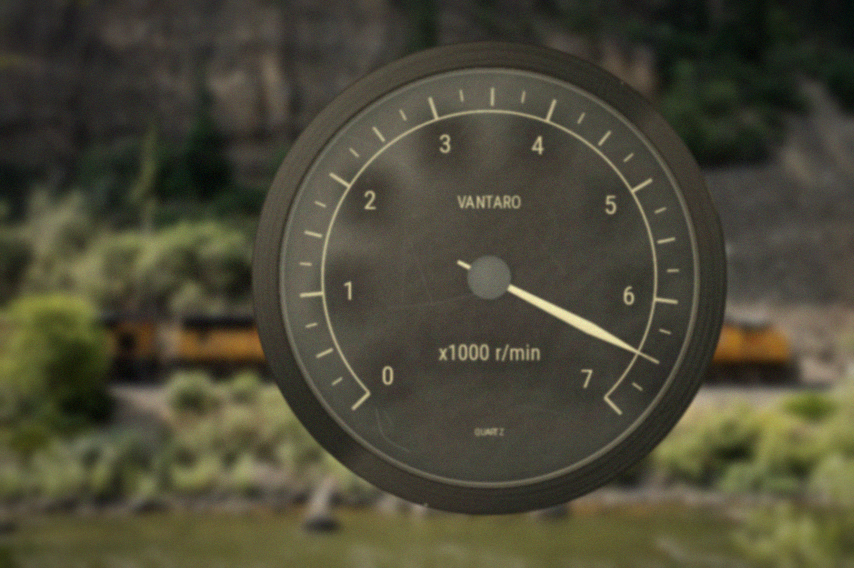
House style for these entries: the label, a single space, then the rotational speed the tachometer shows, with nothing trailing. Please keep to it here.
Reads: 6500 rpm
